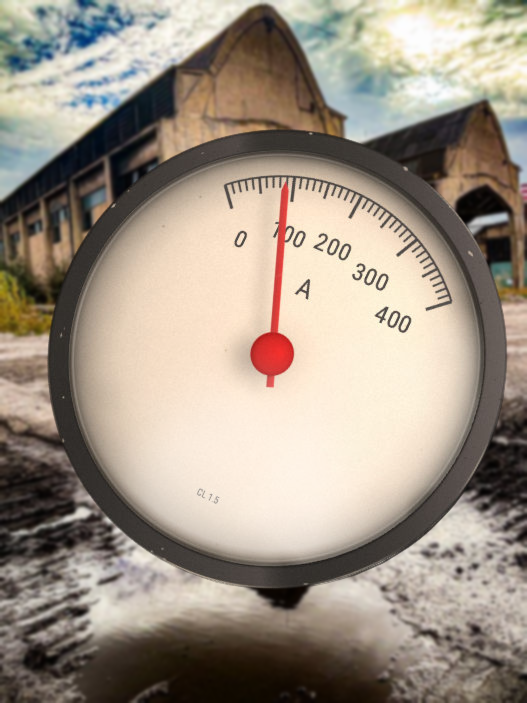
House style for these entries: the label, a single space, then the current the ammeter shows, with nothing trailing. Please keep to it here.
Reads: 90 A
